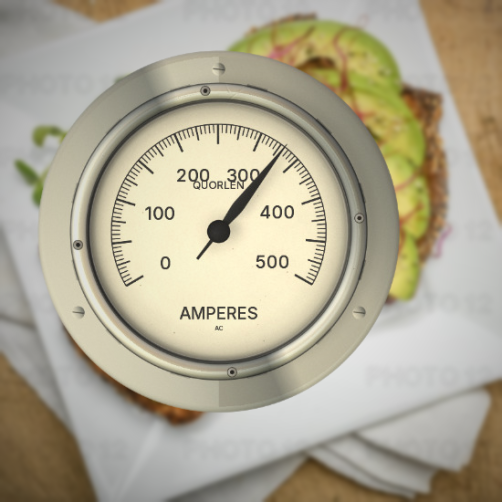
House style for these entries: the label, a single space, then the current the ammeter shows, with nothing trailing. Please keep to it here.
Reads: 330 A
